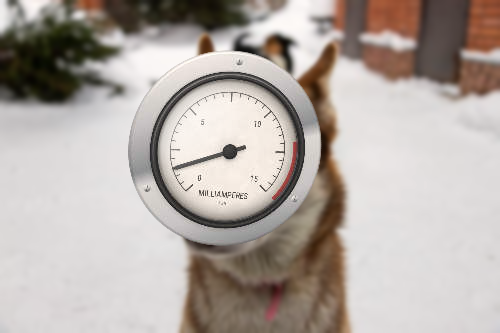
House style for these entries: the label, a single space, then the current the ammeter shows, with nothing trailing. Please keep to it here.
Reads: 1.5 mA
